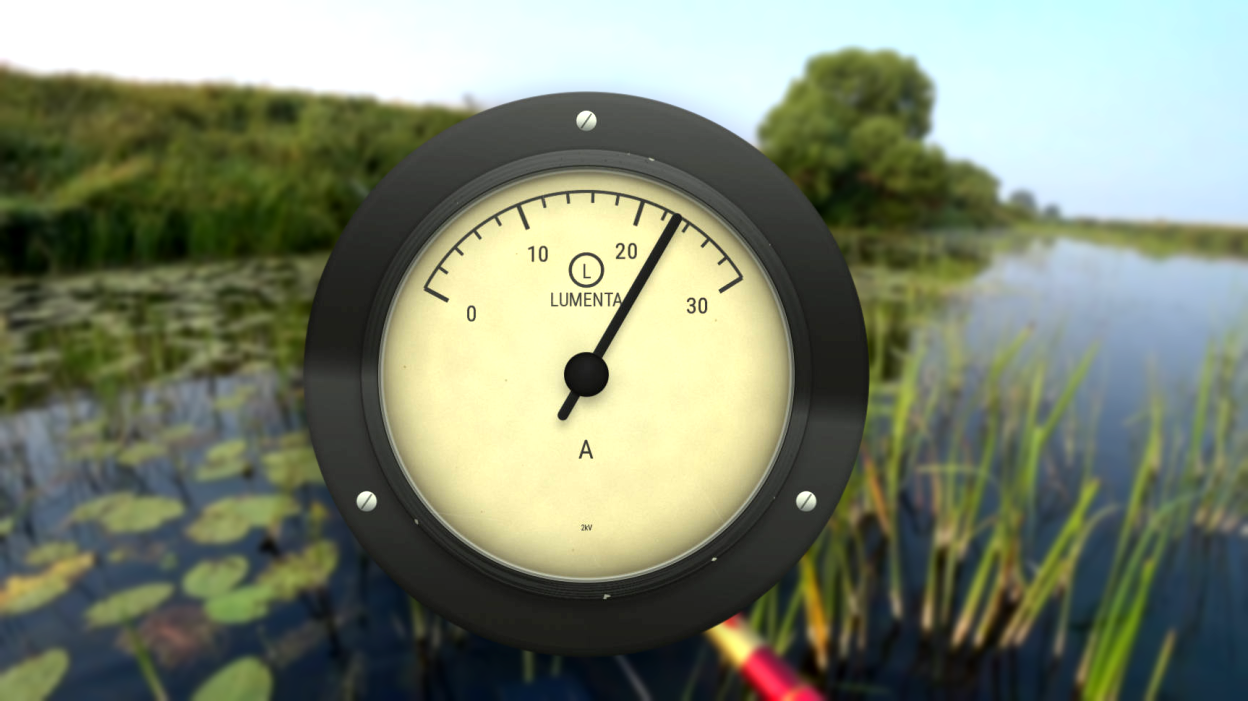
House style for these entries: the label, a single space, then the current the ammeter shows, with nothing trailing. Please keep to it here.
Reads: 23 A
